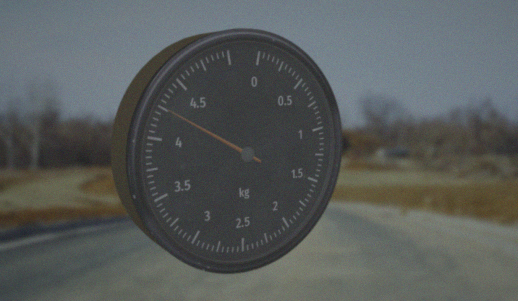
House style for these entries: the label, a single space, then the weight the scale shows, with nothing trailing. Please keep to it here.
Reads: 4.25 kg
